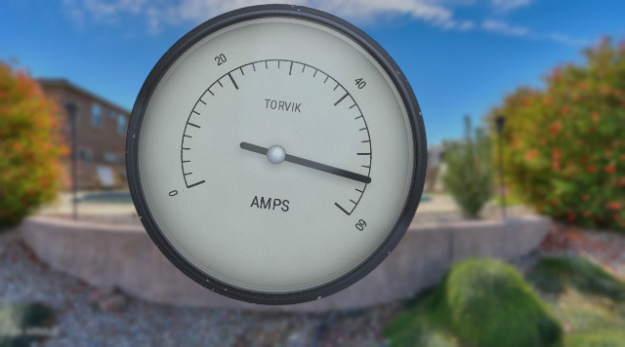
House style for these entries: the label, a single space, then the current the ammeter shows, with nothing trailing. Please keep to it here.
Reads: 54 A
